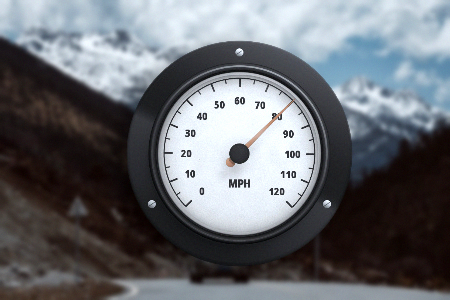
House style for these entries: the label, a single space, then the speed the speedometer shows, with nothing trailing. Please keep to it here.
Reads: 80 mph
